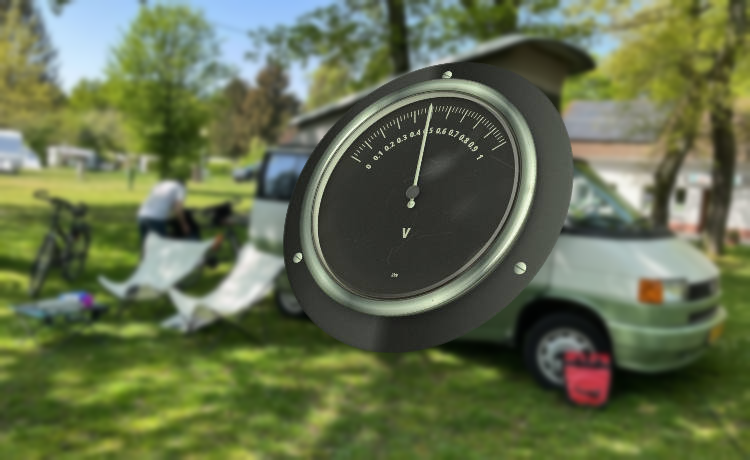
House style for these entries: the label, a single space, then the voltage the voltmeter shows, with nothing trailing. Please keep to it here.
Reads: 0.5 V
